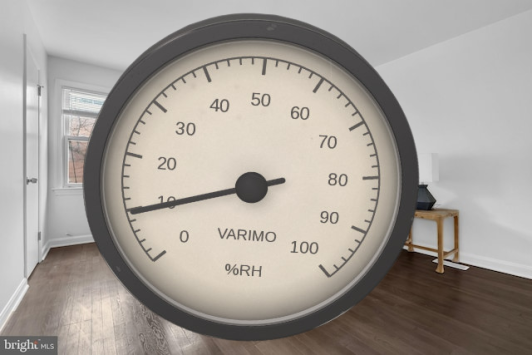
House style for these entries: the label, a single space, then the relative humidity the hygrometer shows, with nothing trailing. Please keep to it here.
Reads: 10 %
